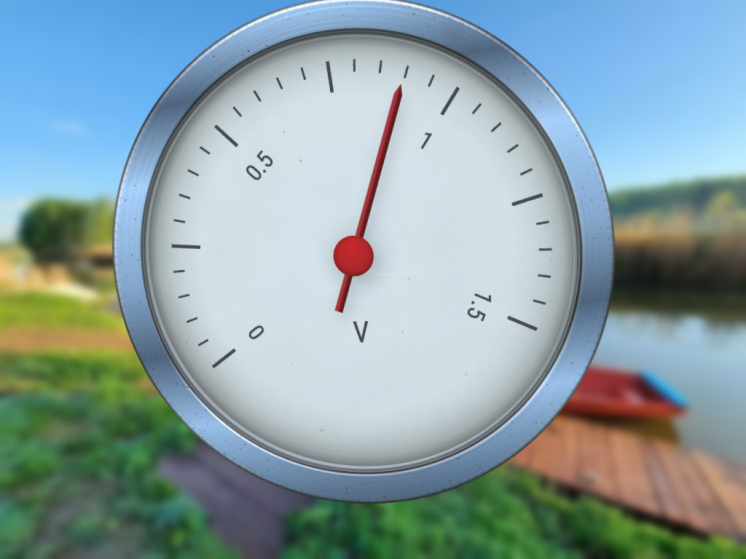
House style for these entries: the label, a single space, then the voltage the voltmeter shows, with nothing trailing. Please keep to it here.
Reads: 0.9 V
